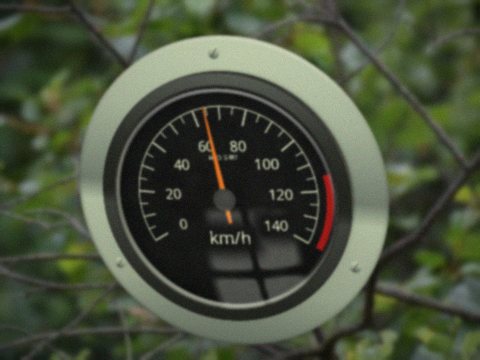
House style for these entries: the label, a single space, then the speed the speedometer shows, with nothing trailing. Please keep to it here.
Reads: 65 km/h
